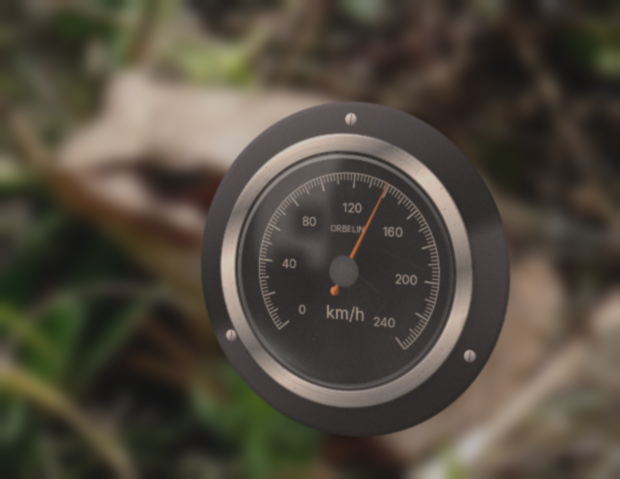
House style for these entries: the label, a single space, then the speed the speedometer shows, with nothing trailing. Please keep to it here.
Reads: 140 km/h
